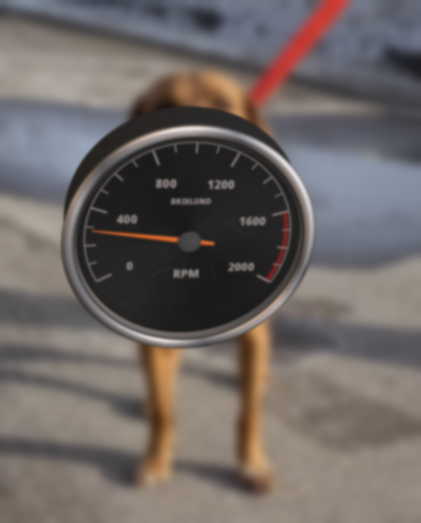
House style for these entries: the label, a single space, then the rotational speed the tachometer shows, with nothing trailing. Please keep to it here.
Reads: 300 rpm
